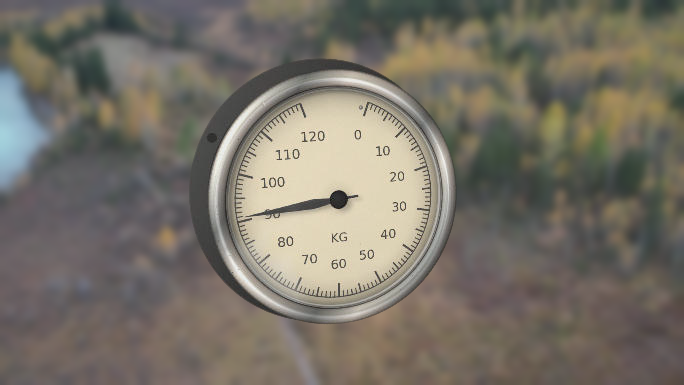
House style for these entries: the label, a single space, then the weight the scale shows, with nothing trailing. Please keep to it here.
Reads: 91 kg
